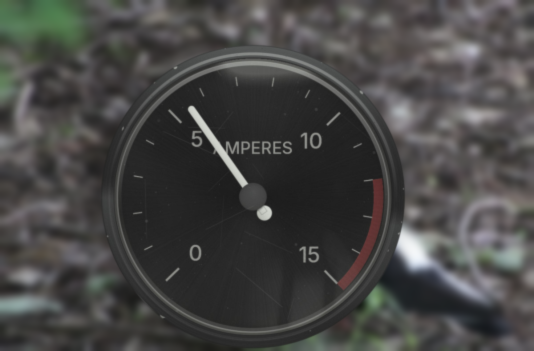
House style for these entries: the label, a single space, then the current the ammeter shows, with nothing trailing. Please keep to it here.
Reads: 5.5 A
